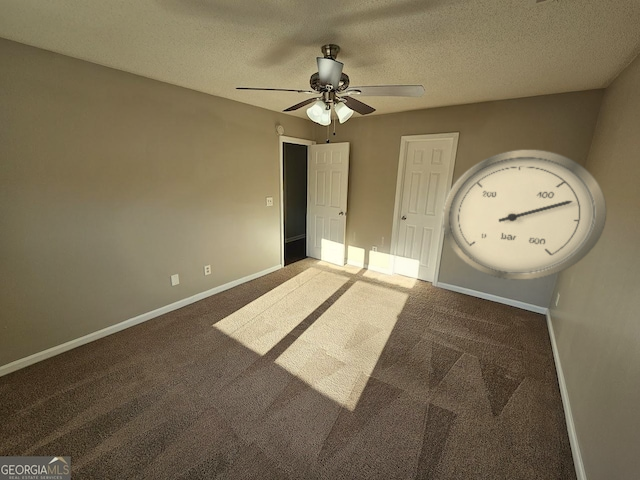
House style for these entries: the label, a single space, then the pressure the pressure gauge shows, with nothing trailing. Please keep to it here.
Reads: 450 bar
